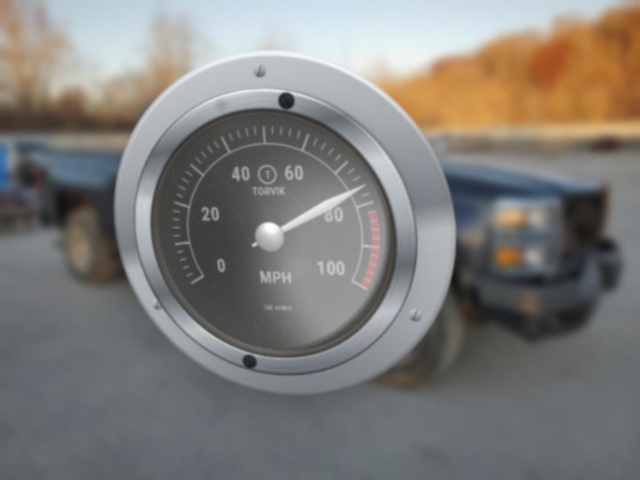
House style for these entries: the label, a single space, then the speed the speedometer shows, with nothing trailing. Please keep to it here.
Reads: 76 mph
